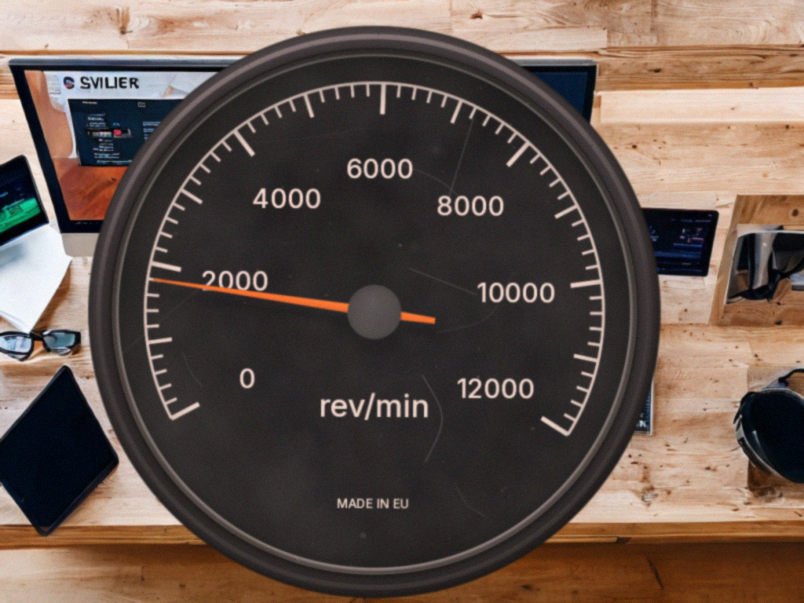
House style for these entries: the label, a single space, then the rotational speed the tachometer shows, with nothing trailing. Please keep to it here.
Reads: 1800 rpm
